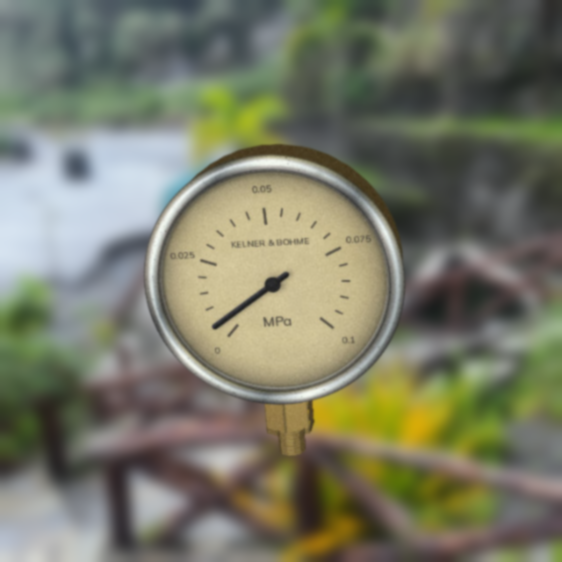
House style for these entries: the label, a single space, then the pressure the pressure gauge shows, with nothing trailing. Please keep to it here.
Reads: 0.005 MPa
